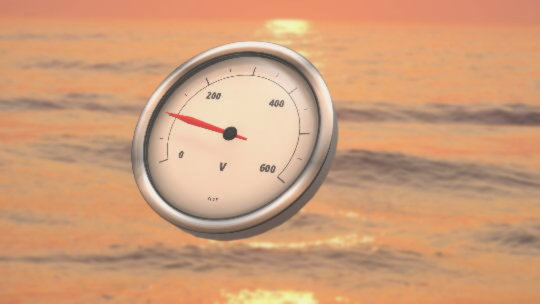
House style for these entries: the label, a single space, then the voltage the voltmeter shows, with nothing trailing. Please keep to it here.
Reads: 100 V
